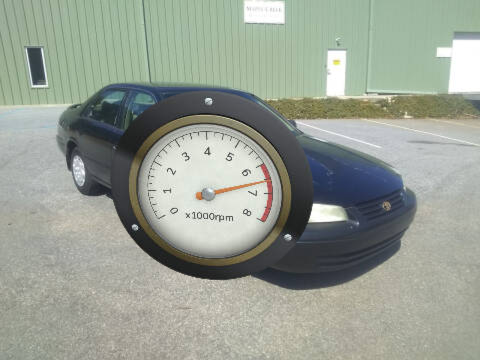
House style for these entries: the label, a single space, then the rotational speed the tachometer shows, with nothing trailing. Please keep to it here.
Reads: 6500 rpm
